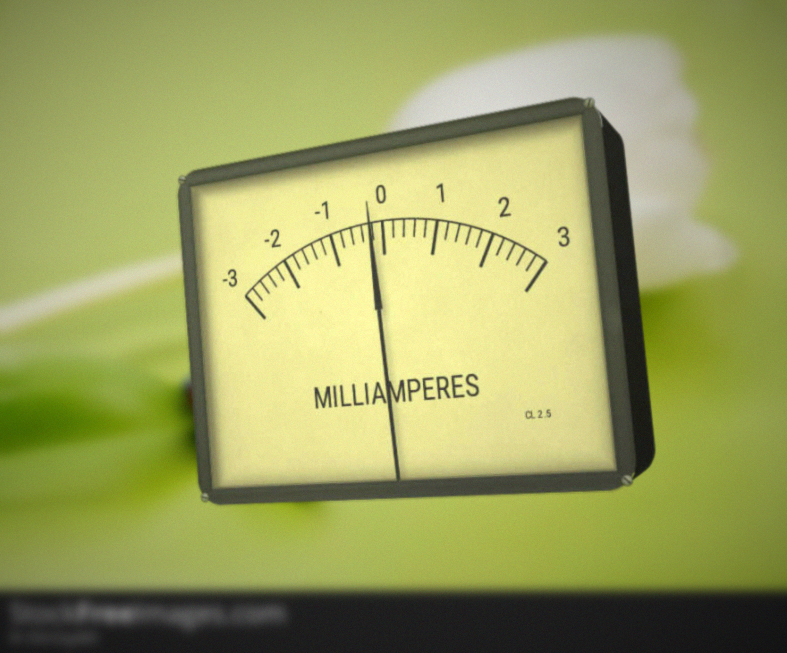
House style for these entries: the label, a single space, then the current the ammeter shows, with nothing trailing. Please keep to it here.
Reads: -0.2 mA
